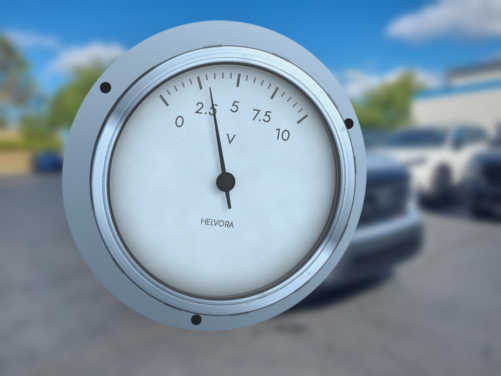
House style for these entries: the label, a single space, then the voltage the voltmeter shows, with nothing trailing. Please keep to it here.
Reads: 3 V
